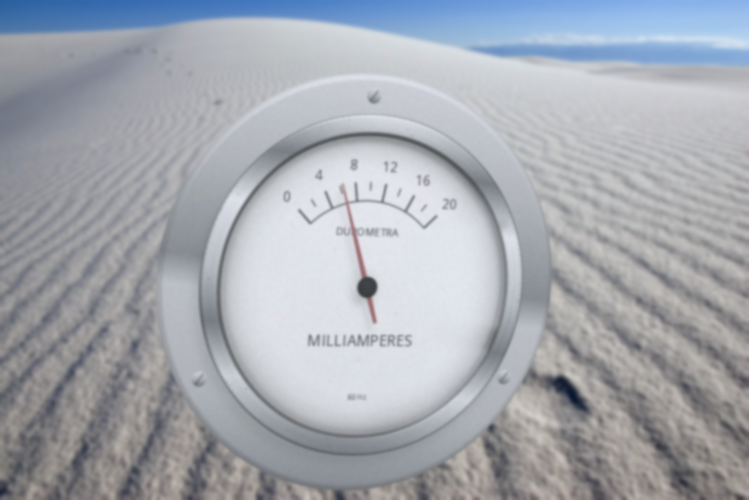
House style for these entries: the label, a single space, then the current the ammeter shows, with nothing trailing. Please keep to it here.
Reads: 6 mA
